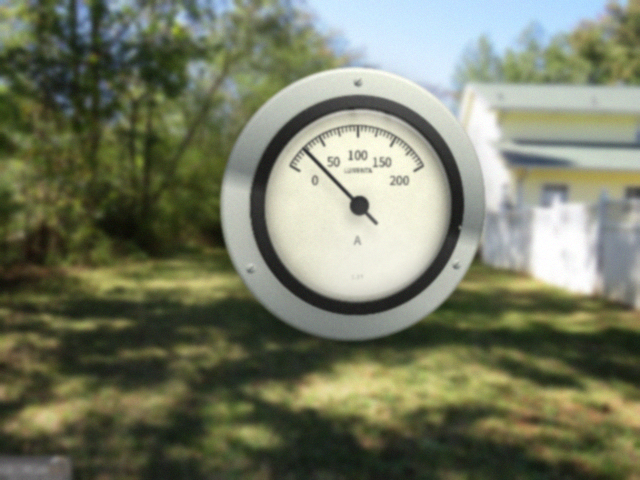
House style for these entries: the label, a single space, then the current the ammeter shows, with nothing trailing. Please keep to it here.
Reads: 25 A
